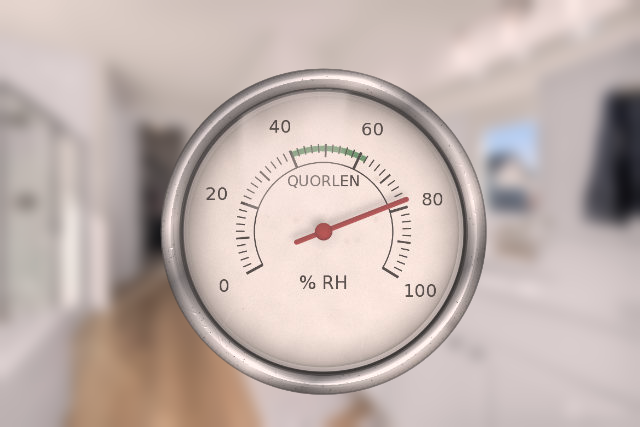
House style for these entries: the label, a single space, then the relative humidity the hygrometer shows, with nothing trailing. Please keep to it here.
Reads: 78 %
